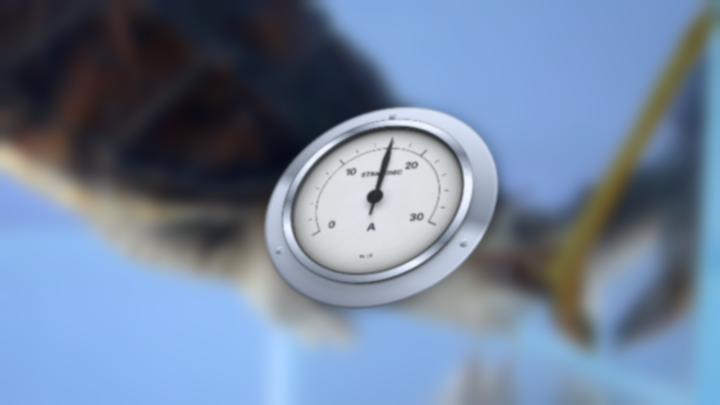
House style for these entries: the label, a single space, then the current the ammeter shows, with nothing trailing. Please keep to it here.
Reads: 16 A
